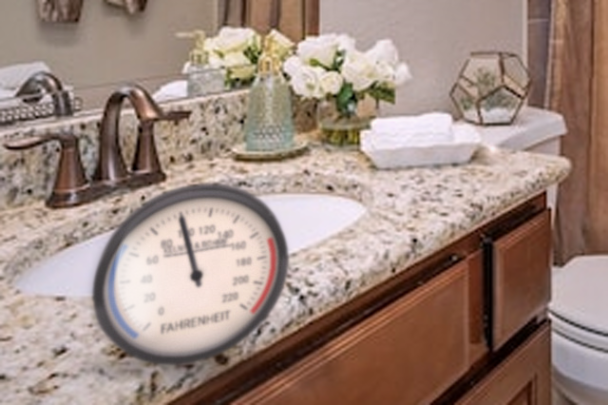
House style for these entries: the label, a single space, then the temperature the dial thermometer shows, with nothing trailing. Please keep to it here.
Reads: 100 °F
